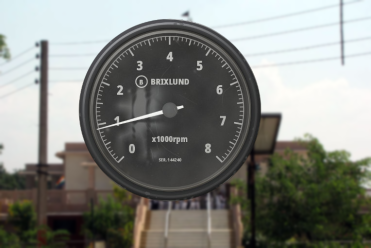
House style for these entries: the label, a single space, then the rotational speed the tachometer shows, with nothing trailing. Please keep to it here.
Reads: 900 rpm
